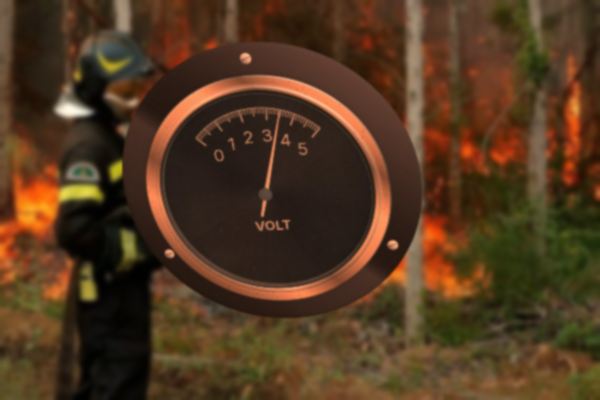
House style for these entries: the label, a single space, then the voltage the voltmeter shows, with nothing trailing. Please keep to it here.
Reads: 3.5 V
